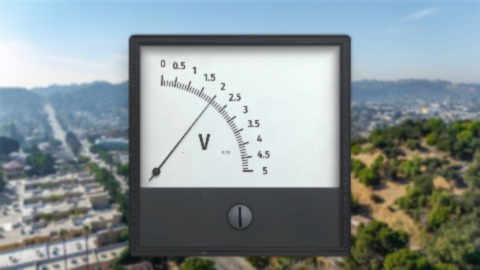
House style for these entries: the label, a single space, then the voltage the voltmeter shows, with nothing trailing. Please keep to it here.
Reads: 2 V
